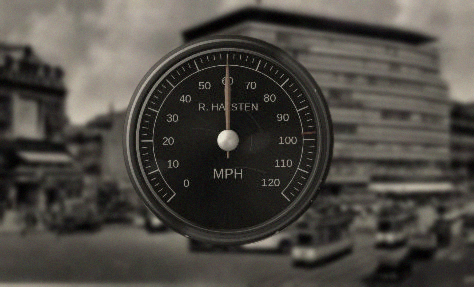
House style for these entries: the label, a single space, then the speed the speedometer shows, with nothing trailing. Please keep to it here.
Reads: 60 mph
